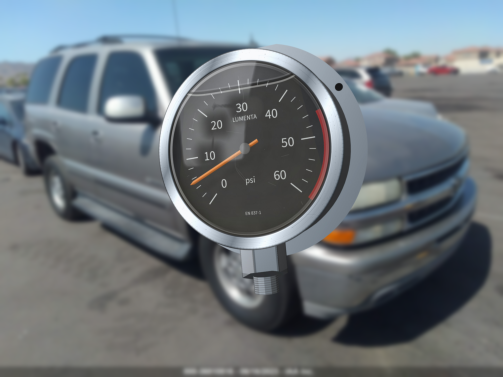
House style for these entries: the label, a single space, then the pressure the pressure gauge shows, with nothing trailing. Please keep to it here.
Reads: 5 psi
